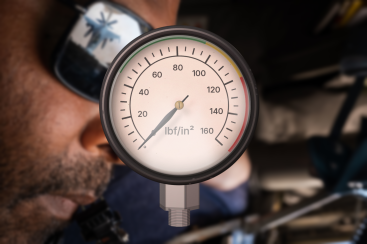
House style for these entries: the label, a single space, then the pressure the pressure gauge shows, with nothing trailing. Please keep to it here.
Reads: 0 psi
